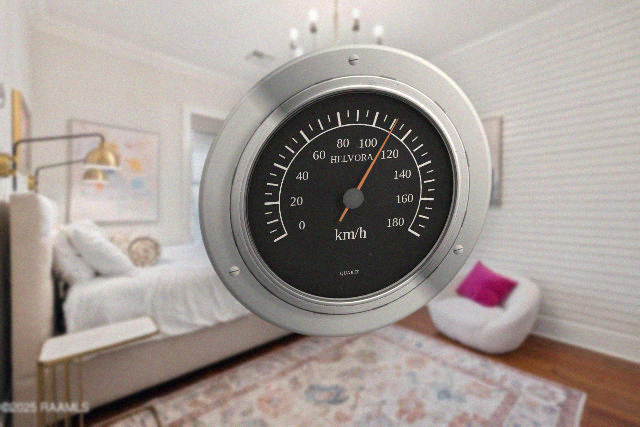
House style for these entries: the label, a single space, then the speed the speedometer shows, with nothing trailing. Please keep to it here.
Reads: 110 km/h
